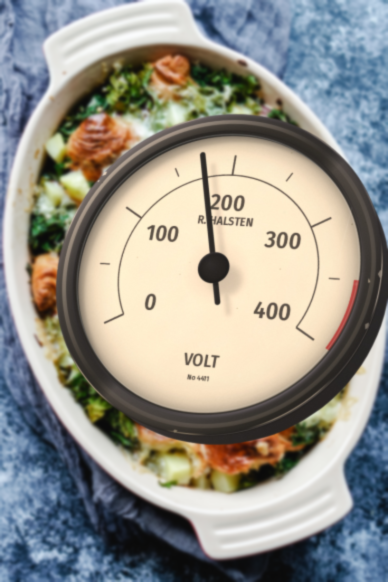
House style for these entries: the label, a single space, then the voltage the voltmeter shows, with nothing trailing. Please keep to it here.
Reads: 175 V
